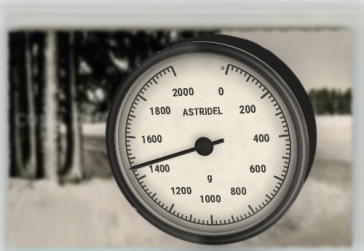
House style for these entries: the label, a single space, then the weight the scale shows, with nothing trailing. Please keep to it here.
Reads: 1460 g
